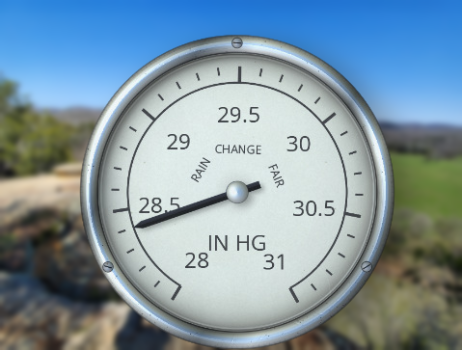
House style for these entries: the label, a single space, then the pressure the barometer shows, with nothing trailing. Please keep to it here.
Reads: 28.4 inHg
